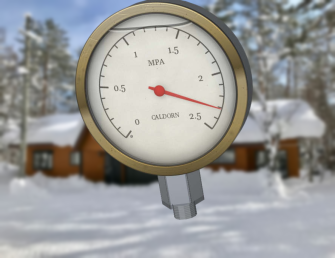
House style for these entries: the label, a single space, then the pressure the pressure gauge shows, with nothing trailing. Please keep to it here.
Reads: 2.3 MPa
